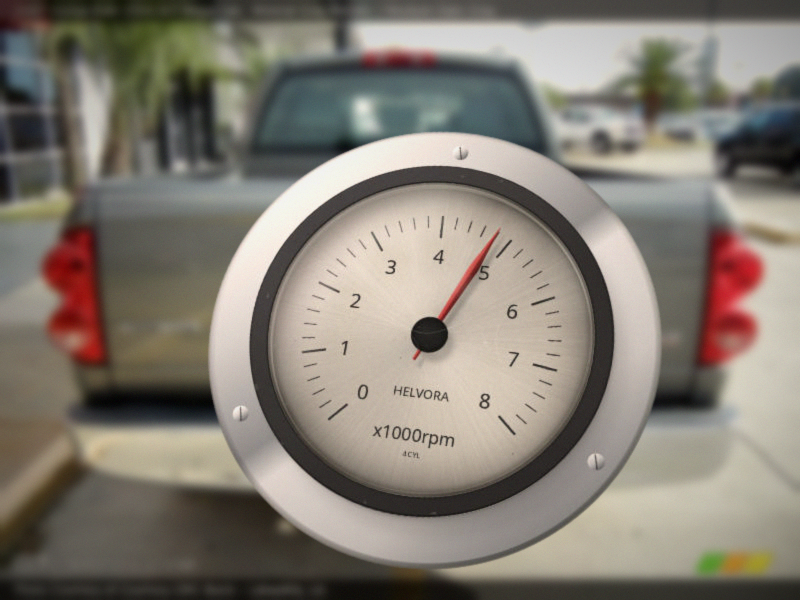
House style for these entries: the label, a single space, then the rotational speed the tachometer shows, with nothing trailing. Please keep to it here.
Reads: 4800 rpm
